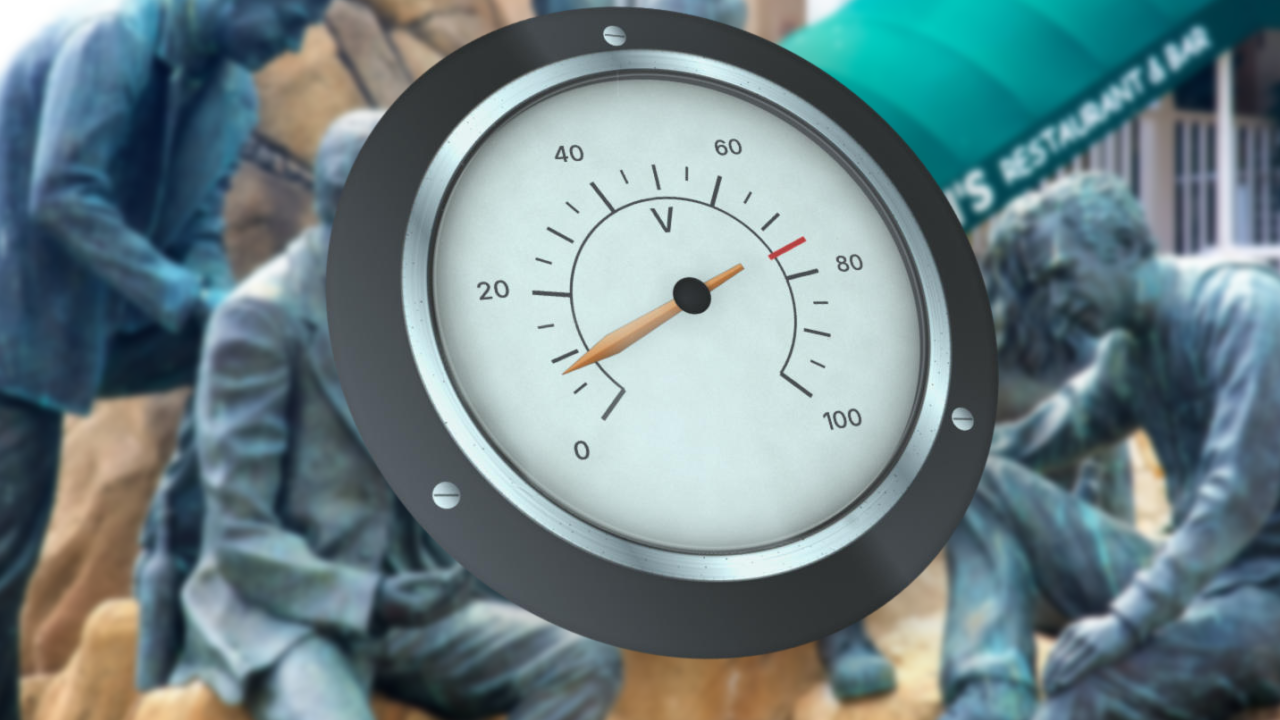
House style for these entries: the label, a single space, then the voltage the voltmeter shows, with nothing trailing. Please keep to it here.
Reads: 7.5 V
